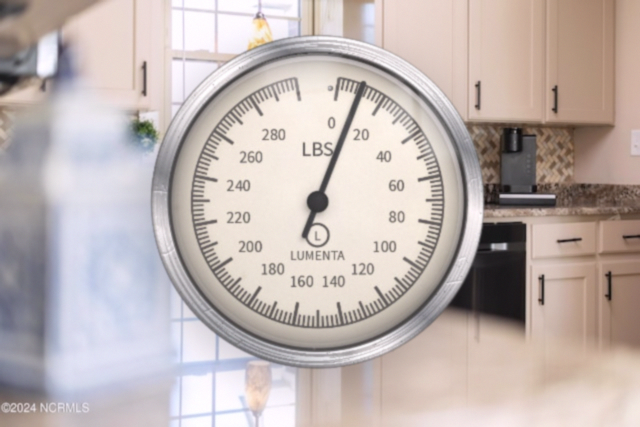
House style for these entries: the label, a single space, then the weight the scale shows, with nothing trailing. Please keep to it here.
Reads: 10 lb
